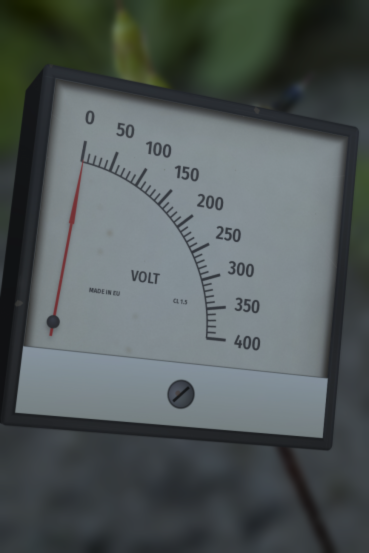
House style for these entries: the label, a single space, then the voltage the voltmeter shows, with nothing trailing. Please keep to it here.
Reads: 0 V
